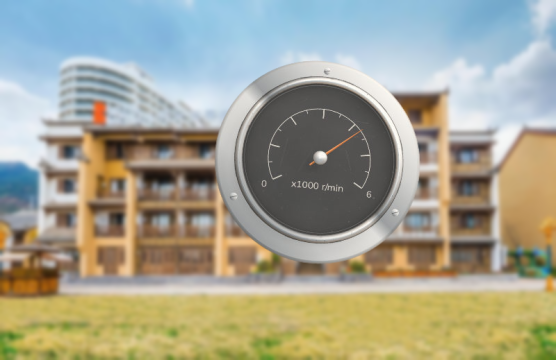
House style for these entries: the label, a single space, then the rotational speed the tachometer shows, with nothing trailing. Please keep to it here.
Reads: 4250 rpm
